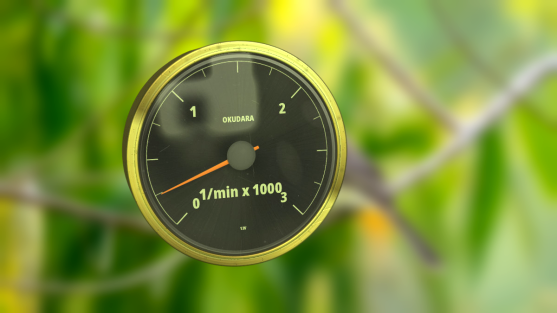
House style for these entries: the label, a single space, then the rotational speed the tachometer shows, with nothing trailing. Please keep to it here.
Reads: 250 rpm
